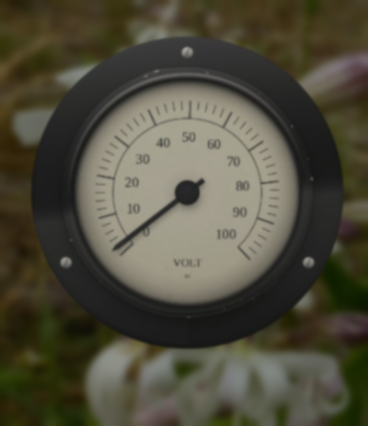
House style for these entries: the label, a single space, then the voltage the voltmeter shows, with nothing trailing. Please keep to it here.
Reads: 2 V
